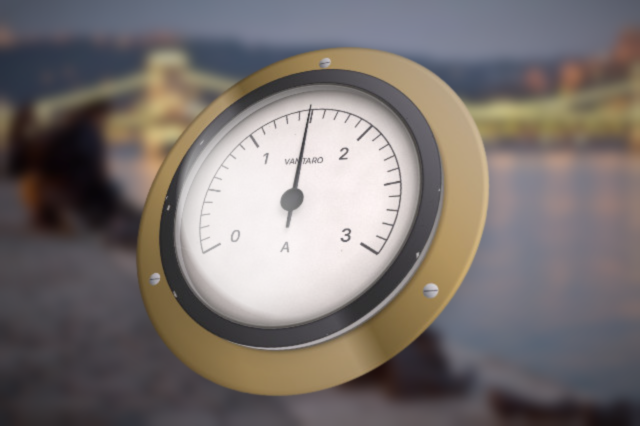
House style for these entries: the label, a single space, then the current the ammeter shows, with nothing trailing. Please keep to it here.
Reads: 1.5 A
